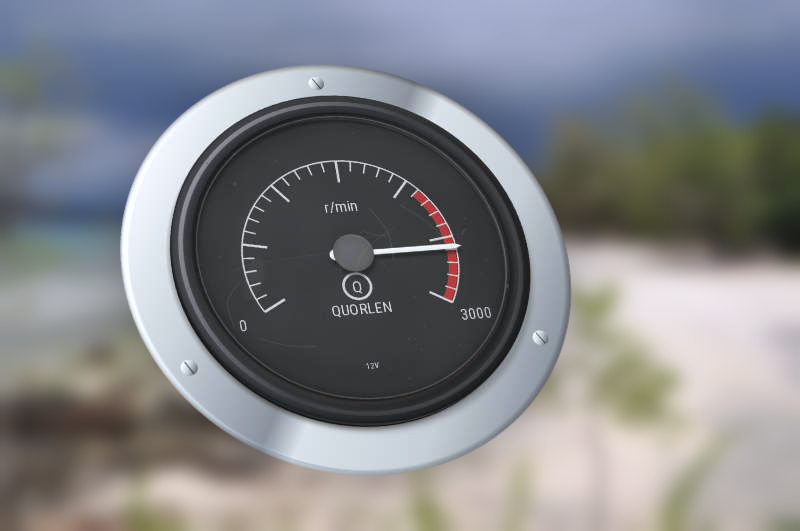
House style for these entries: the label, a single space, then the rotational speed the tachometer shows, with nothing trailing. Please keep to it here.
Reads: 2600 rpm
